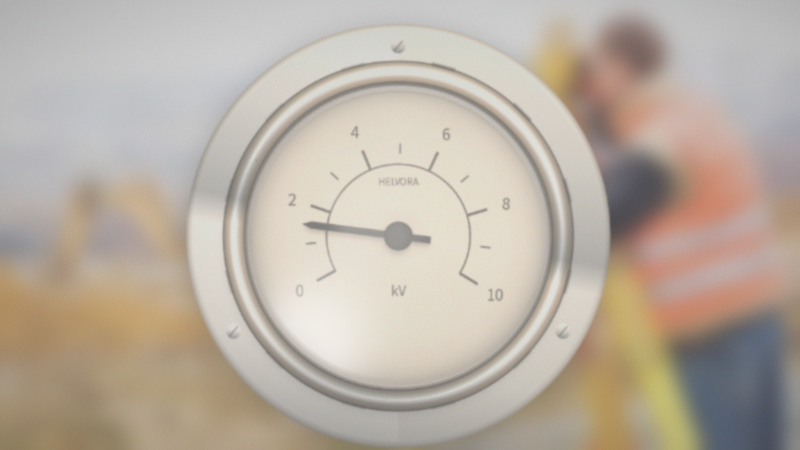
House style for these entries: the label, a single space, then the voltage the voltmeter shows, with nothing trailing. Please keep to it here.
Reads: 1.5 kV
